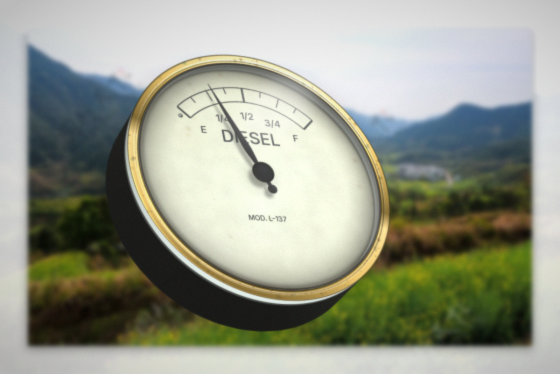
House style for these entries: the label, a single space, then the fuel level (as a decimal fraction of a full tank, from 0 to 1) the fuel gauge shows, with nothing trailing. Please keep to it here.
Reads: 0.25
